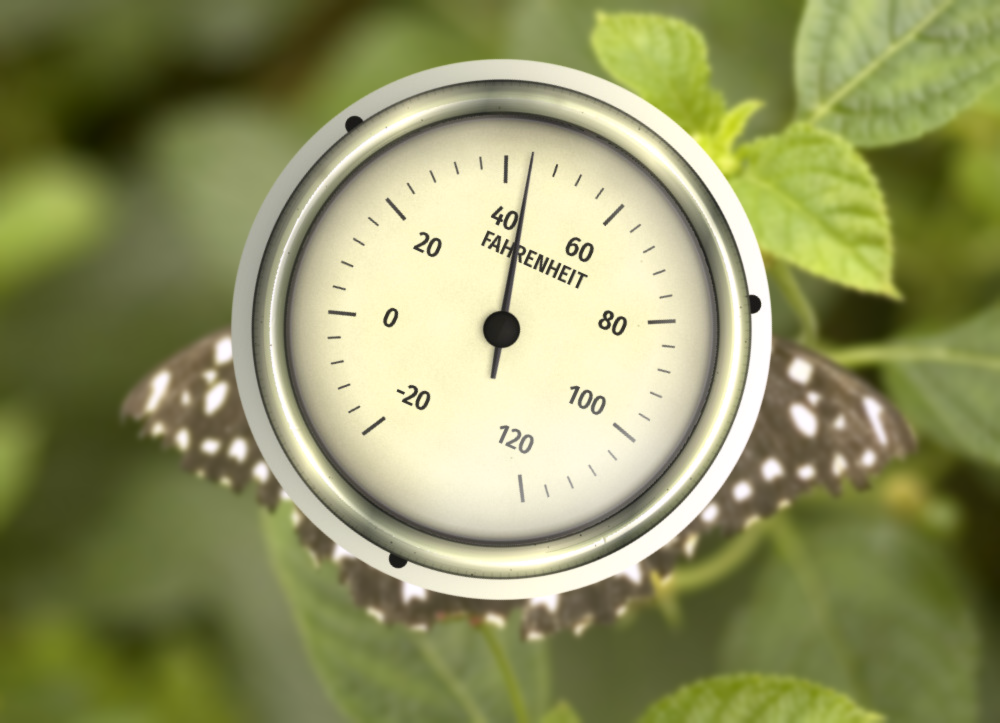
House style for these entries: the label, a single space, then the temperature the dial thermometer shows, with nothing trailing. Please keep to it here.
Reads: 44 °F
